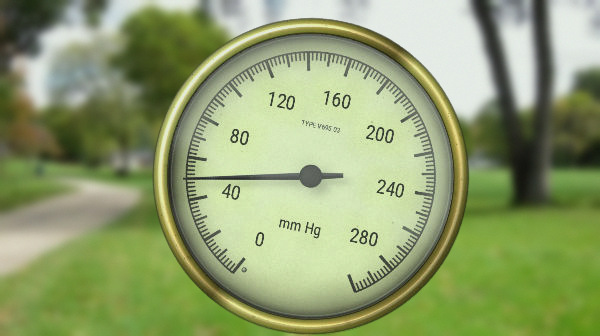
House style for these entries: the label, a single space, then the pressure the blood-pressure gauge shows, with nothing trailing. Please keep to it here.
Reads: 50 mmHg
